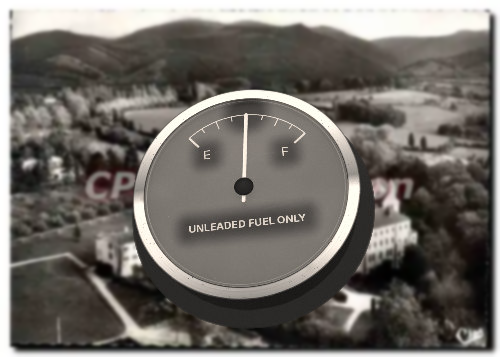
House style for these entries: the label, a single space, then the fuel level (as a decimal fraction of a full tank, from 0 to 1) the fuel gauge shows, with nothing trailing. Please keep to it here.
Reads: 0.5
